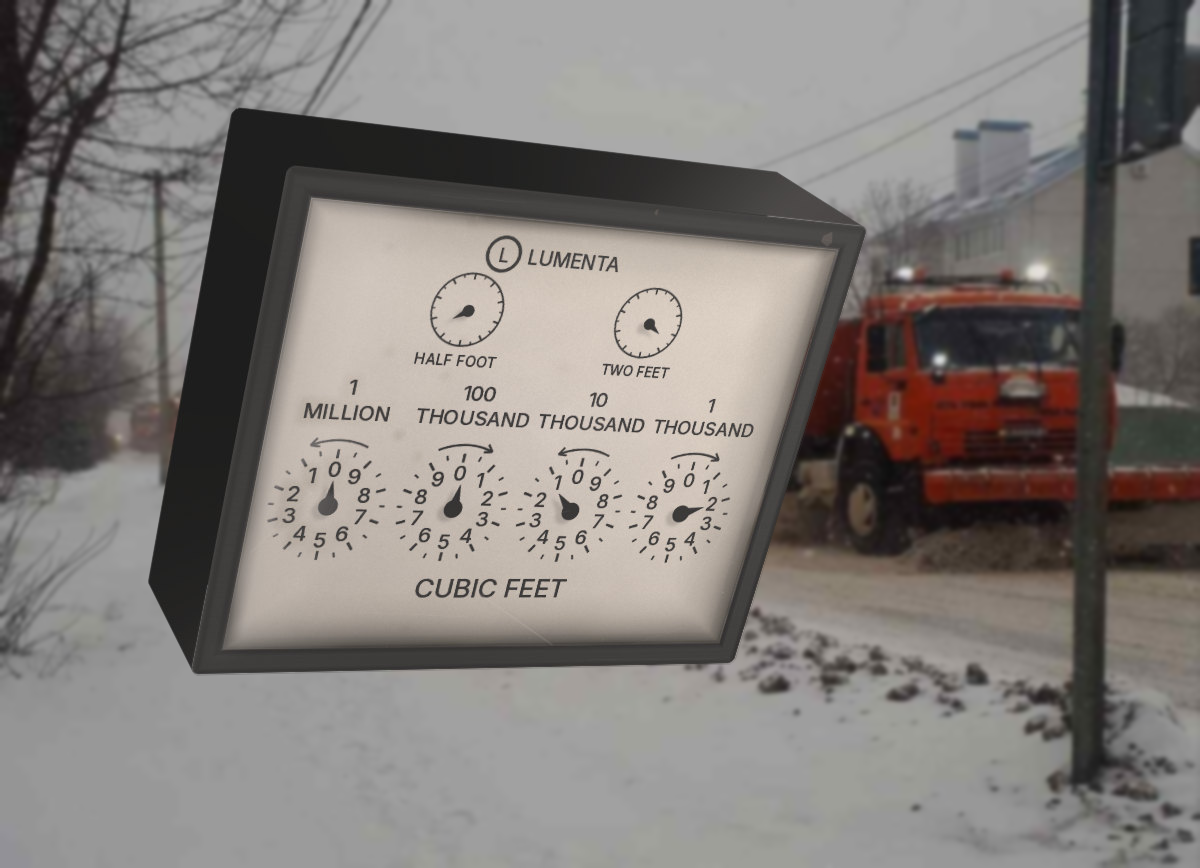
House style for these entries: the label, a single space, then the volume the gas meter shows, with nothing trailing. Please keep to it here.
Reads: 1200 ft³
